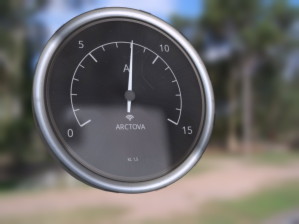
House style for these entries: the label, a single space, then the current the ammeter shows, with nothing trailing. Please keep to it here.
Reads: 8 A
